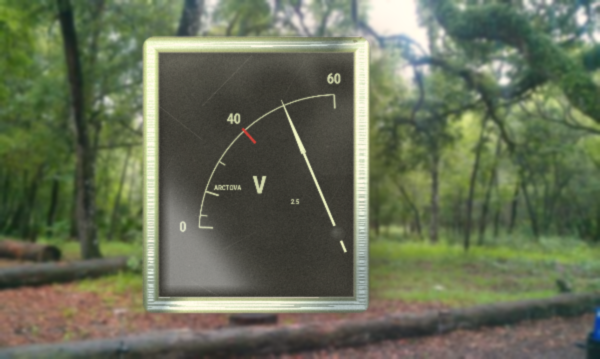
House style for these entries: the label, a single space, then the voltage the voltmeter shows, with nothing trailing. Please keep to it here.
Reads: 50 V
